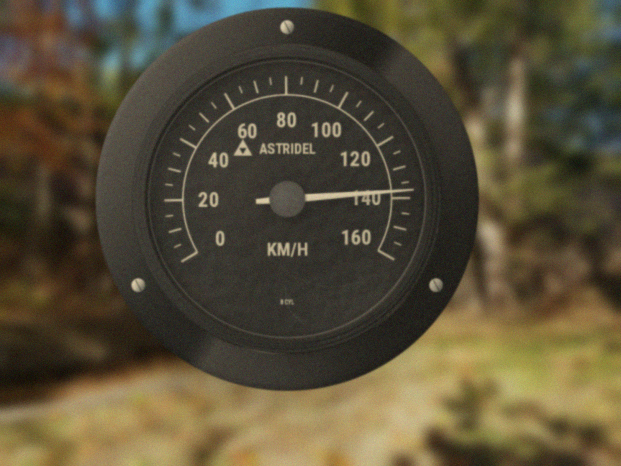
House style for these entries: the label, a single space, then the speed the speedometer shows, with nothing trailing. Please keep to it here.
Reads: 137.5 km/h
